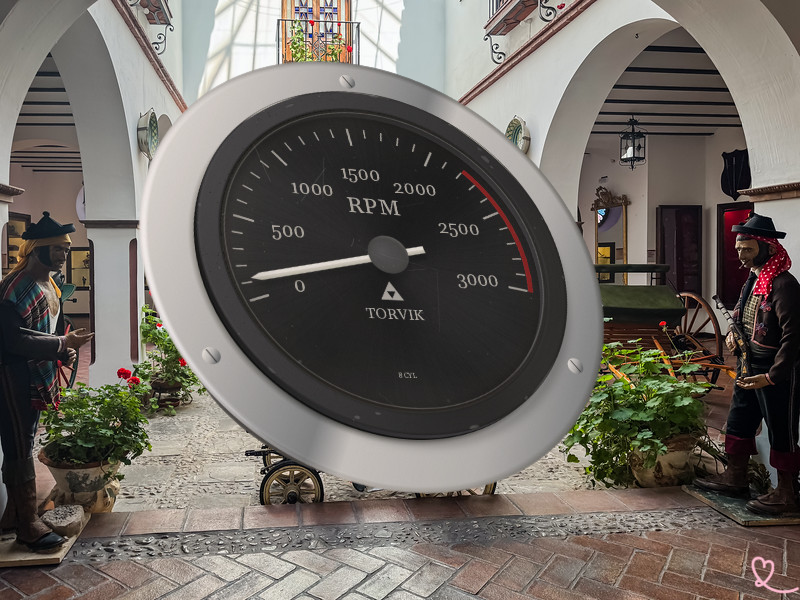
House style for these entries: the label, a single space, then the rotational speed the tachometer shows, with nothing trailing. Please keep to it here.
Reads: 100 rpm
